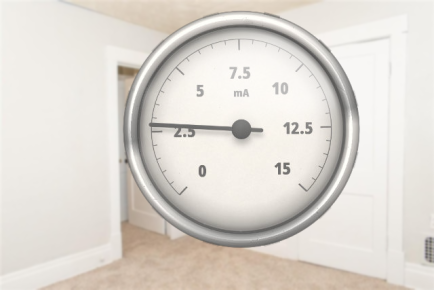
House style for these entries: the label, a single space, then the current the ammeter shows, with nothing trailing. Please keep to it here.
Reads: 2.75 mA
